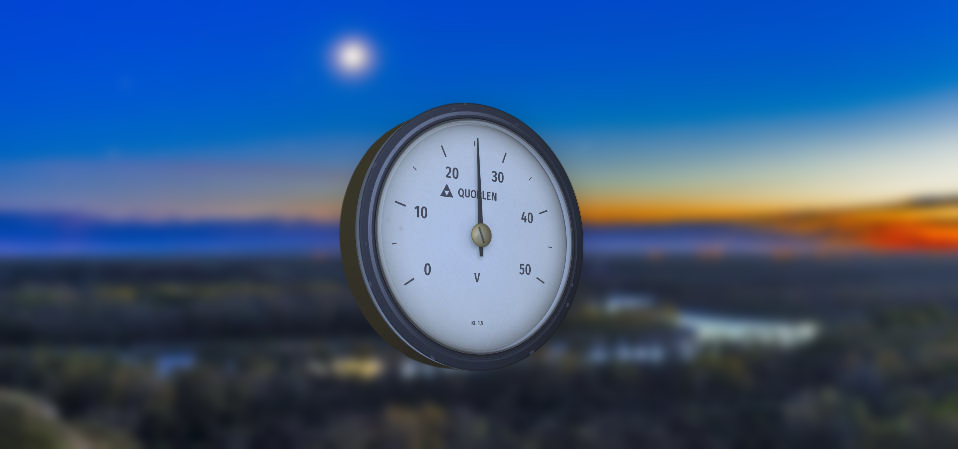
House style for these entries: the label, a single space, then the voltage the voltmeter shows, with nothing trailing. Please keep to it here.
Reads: 25 V
